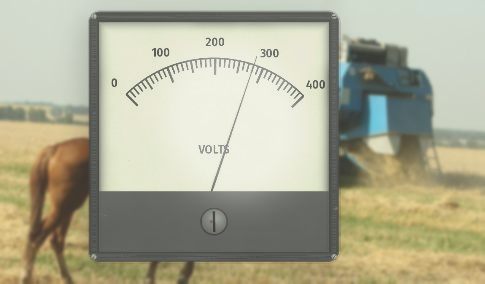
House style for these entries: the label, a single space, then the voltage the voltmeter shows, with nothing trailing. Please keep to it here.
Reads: 280 V
